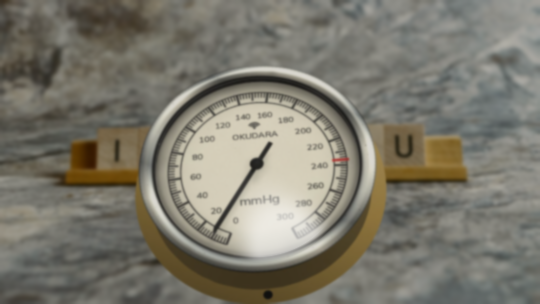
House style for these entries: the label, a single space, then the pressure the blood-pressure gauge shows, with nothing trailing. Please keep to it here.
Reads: 10 mmHg
